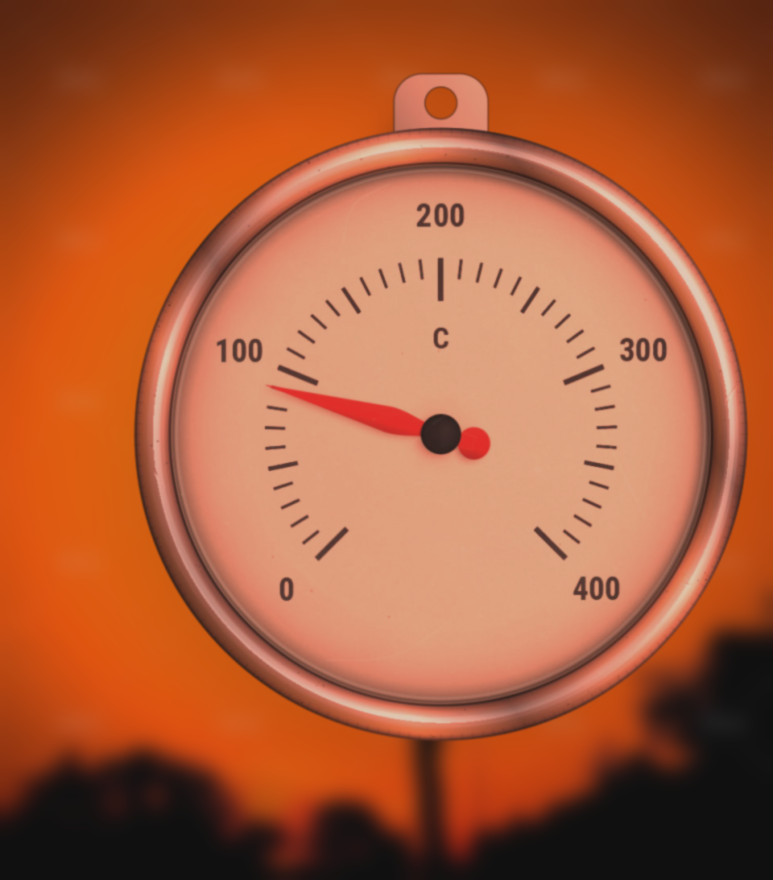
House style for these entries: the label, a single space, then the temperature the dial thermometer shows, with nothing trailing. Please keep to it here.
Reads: 90 °C
